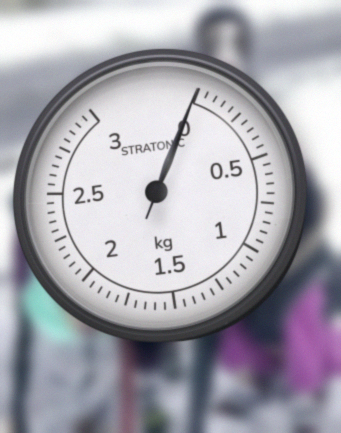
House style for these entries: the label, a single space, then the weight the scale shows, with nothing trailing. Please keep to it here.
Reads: 0 kg
